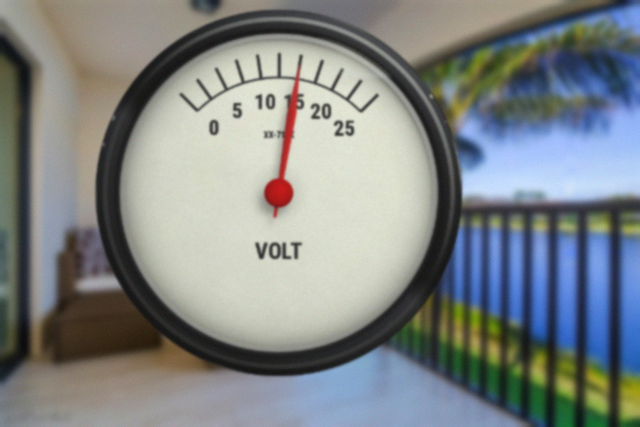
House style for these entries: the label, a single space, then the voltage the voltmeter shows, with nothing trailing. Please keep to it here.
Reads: 15 V
